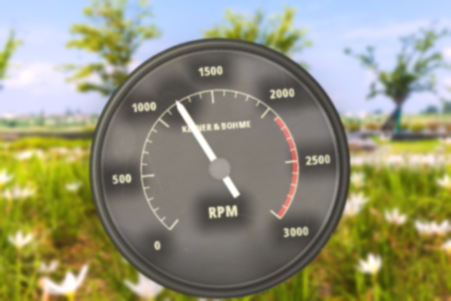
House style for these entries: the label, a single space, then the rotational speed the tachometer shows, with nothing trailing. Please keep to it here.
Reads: 1200 rpm
